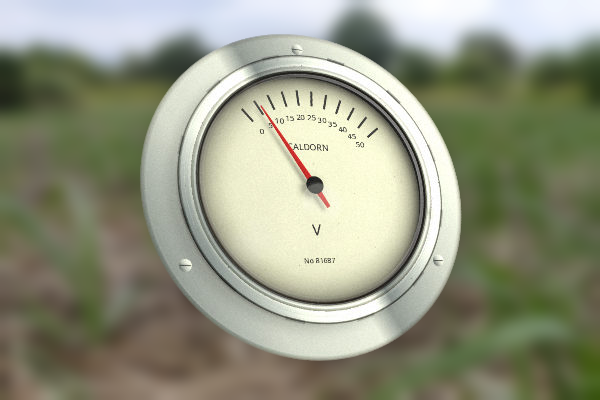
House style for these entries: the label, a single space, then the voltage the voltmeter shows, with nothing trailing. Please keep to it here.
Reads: 5 V
